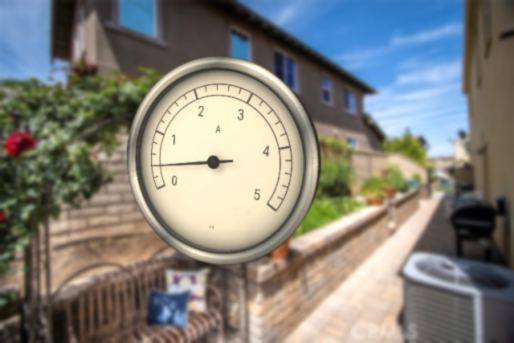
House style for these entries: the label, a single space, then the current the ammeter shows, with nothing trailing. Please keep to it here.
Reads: 0.4 A
